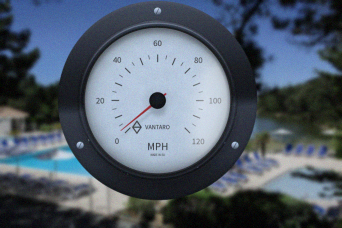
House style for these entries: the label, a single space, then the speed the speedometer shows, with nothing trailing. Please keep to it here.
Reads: 2.5 mph
